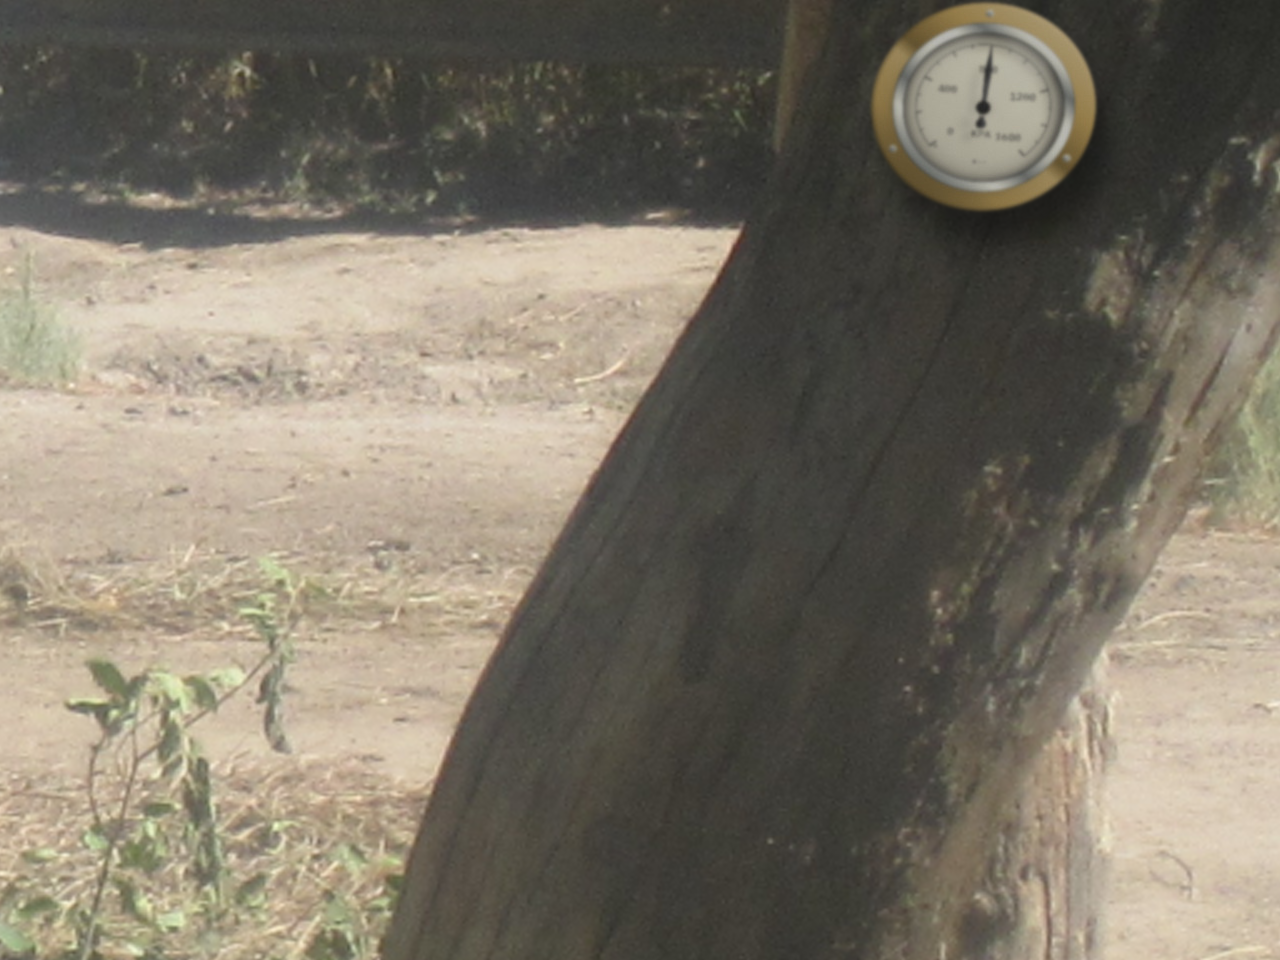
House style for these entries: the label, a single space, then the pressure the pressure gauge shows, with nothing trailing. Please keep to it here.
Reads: 800 kPa
